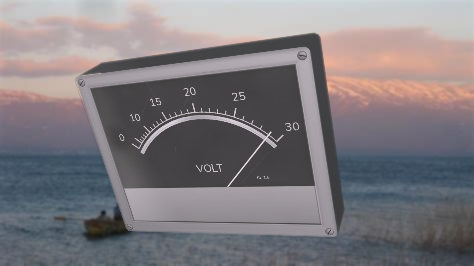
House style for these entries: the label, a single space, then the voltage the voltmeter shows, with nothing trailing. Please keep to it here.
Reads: 29 V
